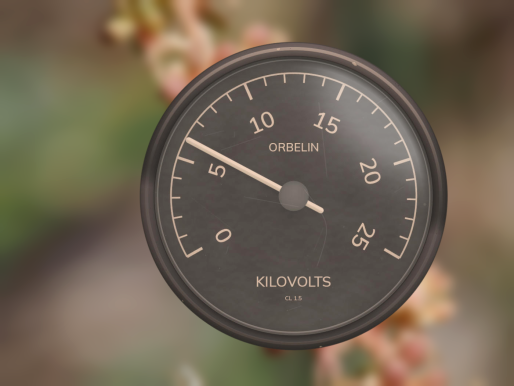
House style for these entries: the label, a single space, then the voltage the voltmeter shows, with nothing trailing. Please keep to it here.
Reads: 6 kV
